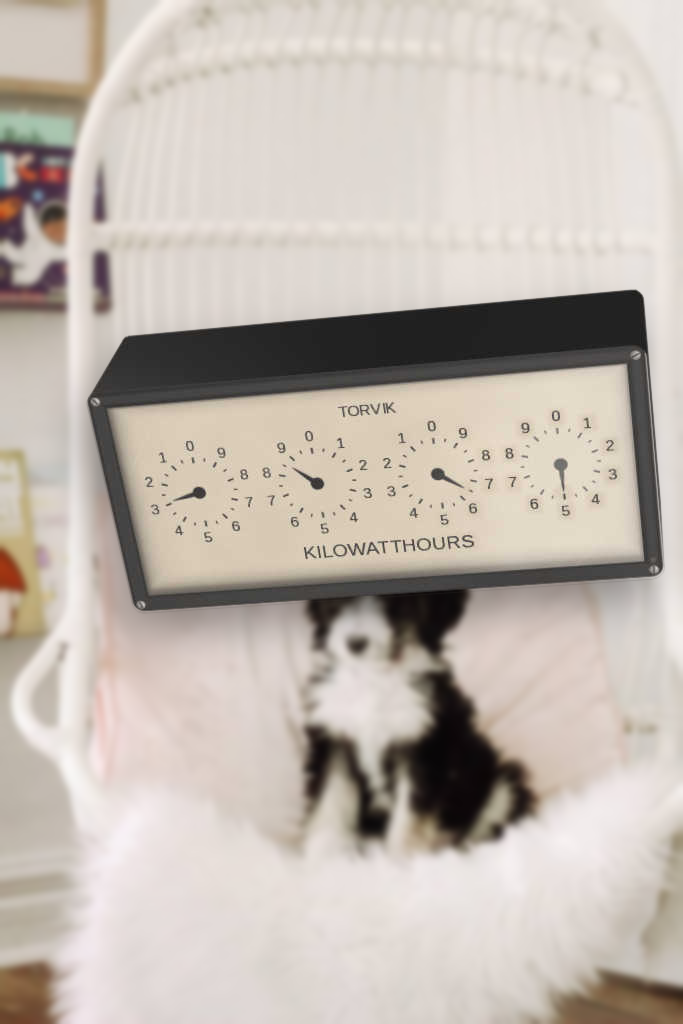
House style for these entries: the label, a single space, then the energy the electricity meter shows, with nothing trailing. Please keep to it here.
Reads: 2865 kWh
